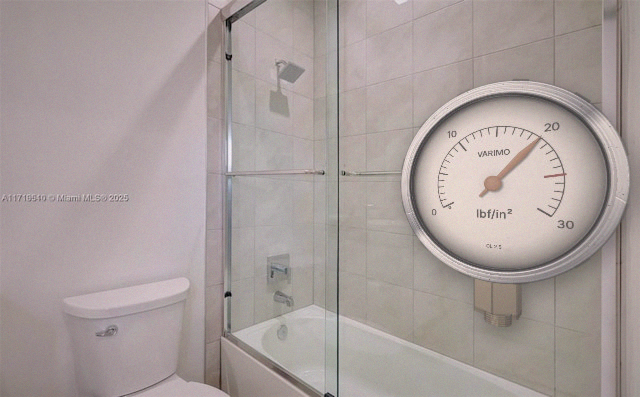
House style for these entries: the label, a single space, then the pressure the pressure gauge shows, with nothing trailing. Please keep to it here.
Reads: 20 psi
